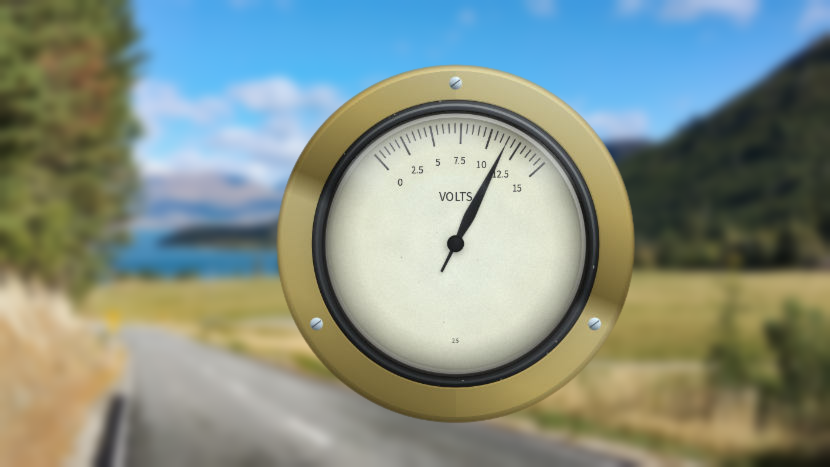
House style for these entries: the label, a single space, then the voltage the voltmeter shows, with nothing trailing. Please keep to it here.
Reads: 11.5 V
